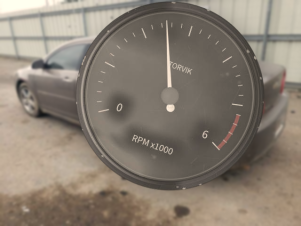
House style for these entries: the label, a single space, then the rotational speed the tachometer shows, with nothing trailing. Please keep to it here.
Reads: 2500 rpm
